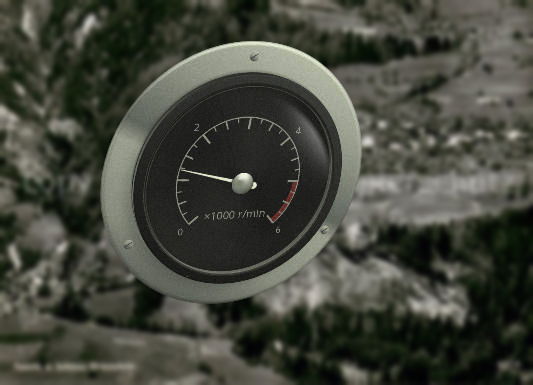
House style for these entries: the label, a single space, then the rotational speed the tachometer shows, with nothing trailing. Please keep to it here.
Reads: 1250 rpm
